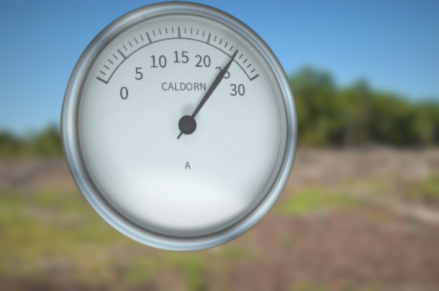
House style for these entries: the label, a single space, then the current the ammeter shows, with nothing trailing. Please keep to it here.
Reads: 25 A
